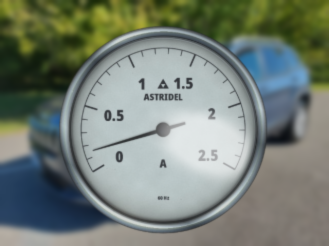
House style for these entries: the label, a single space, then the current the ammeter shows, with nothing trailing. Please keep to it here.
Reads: 0.15 A
